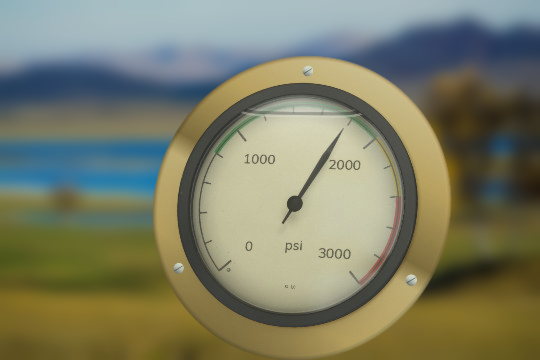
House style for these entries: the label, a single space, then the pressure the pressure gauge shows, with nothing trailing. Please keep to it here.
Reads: 1800 psi
